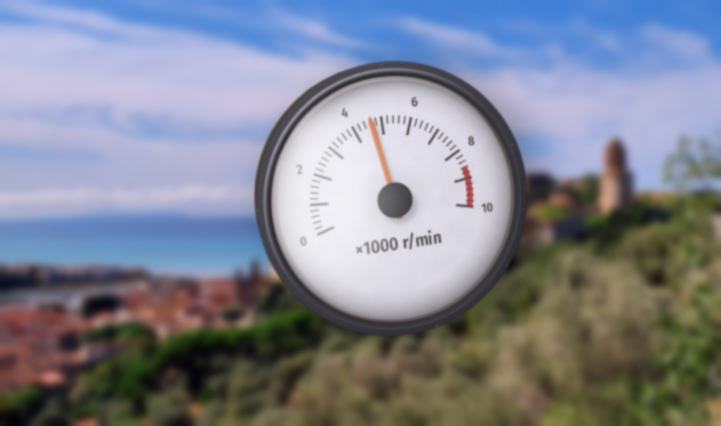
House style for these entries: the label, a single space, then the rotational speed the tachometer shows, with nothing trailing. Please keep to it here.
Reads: 4600 rpm
